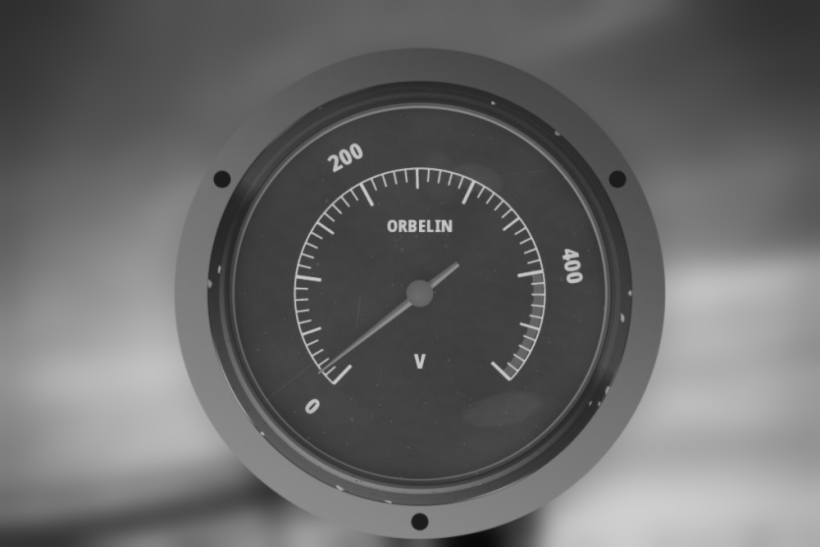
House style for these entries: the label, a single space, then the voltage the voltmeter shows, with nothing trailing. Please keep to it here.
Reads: 15 V
